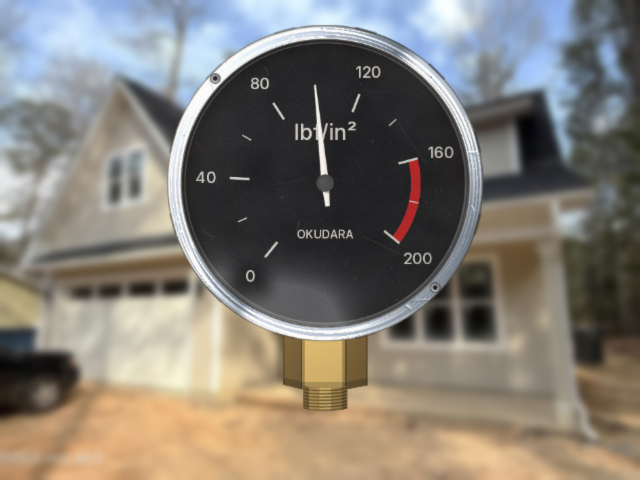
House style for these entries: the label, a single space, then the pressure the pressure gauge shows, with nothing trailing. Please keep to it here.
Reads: 100 psi
